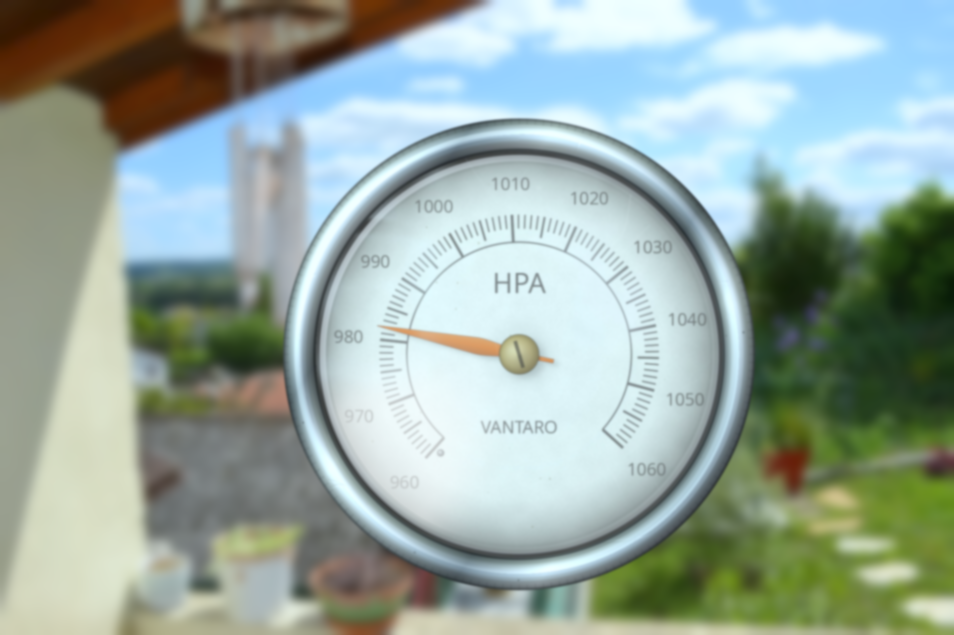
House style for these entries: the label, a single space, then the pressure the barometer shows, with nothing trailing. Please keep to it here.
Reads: 982 hPa
